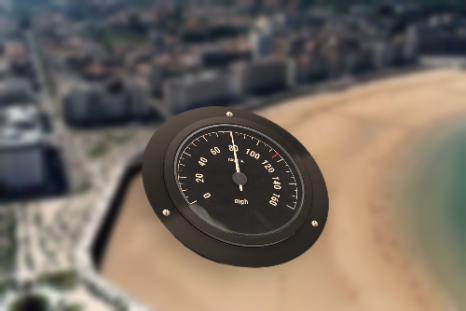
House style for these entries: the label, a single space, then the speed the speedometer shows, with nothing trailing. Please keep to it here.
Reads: 80 mph
